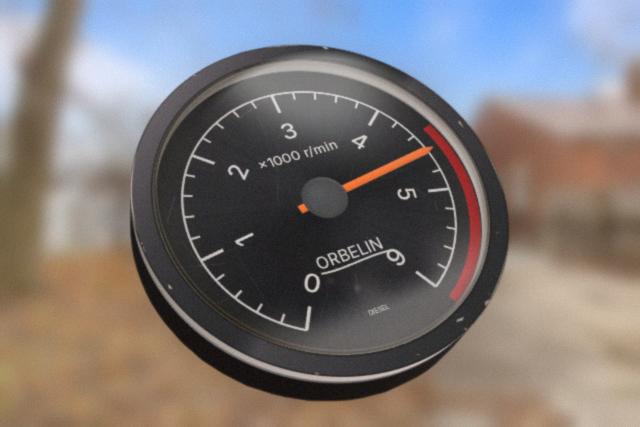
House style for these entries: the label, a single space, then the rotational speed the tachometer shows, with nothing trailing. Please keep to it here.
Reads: 4600 rpm
